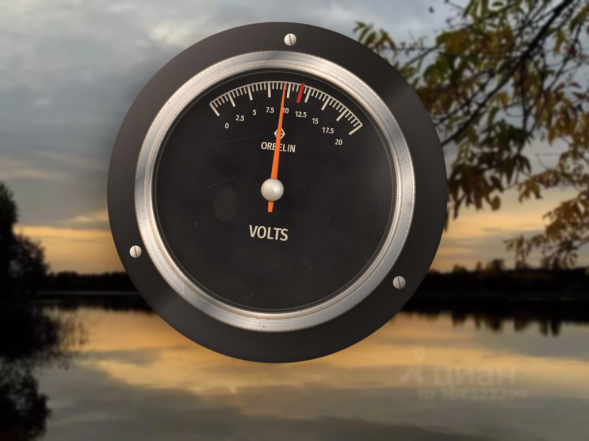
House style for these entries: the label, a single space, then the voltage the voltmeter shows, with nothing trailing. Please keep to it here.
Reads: 9.5 V
